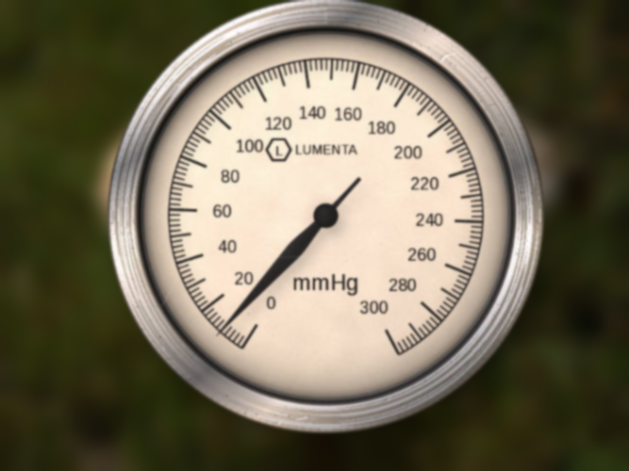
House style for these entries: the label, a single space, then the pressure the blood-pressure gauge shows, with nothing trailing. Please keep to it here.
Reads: 10 mmHg
